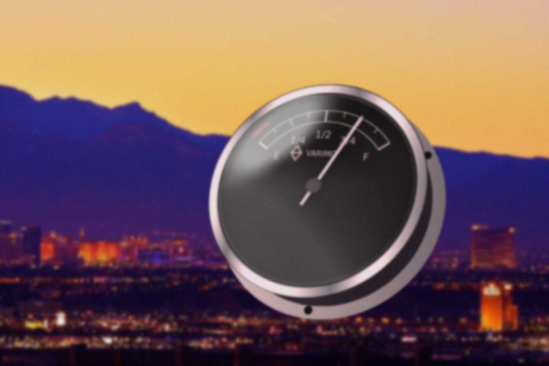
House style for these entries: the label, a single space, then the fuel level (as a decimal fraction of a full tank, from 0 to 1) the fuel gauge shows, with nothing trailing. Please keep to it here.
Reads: 0.75
